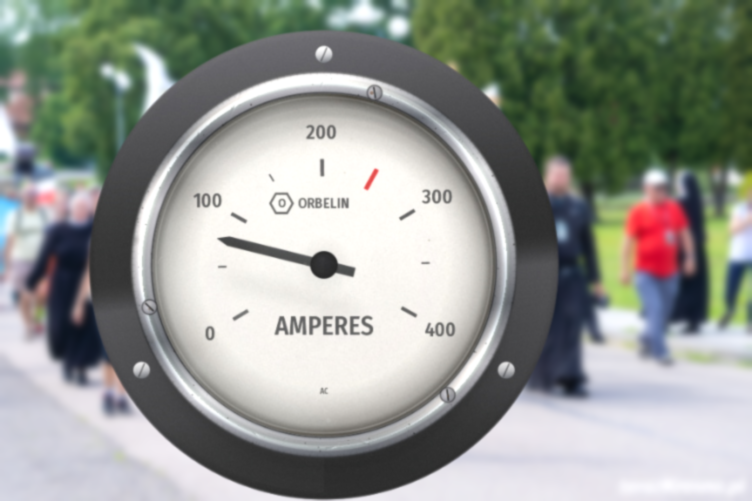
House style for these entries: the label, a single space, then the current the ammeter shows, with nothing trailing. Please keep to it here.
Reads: 75 A
